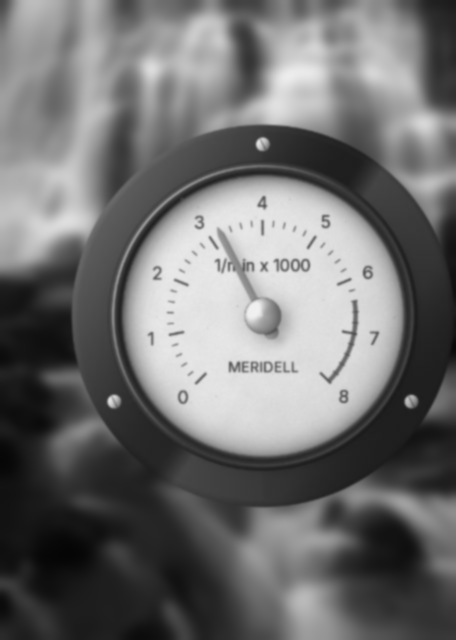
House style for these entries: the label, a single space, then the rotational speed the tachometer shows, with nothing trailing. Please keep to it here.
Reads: 3200 rpm
